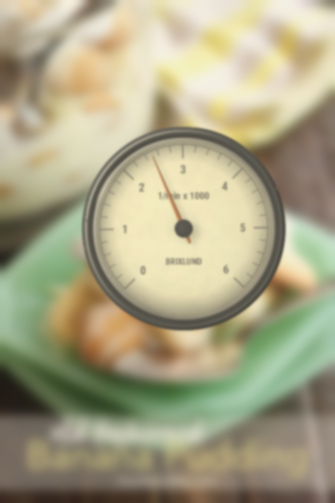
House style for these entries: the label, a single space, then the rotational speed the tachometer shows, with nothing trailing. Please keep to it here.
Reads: 2500 rpm
